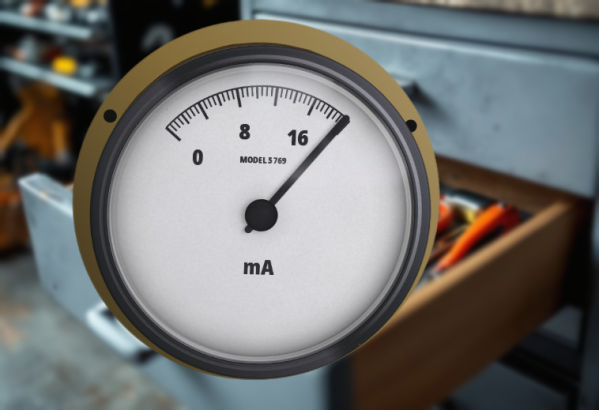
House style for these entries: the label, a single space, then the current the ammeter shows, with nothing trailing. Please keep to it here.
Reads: 19.5 mA
